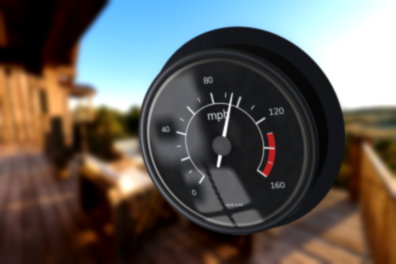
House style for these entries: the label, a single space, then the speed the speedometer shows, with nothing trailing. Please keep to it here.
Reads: 95 mph
